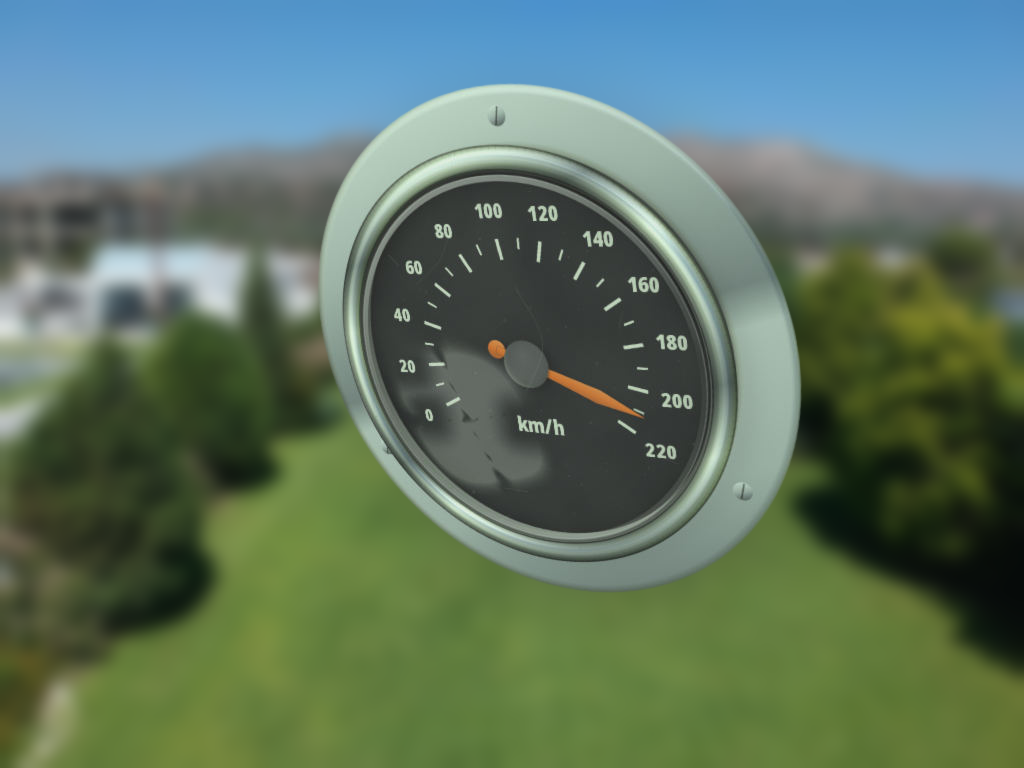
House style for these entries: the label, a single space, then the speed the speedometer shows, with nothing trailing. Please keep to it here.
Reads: 210 km/h
